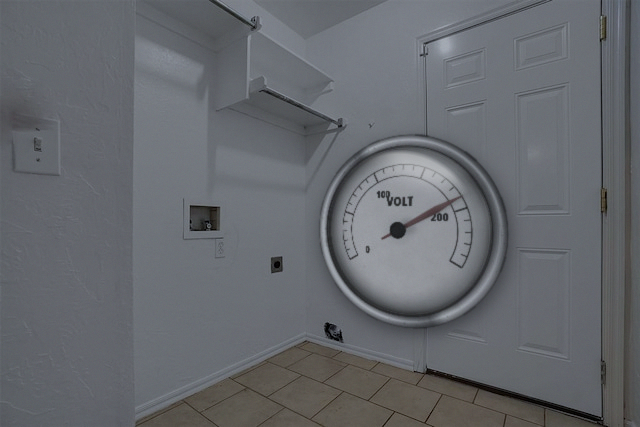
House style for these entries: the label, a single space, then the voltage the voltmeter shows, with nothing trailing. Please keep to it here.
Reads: 190 V
